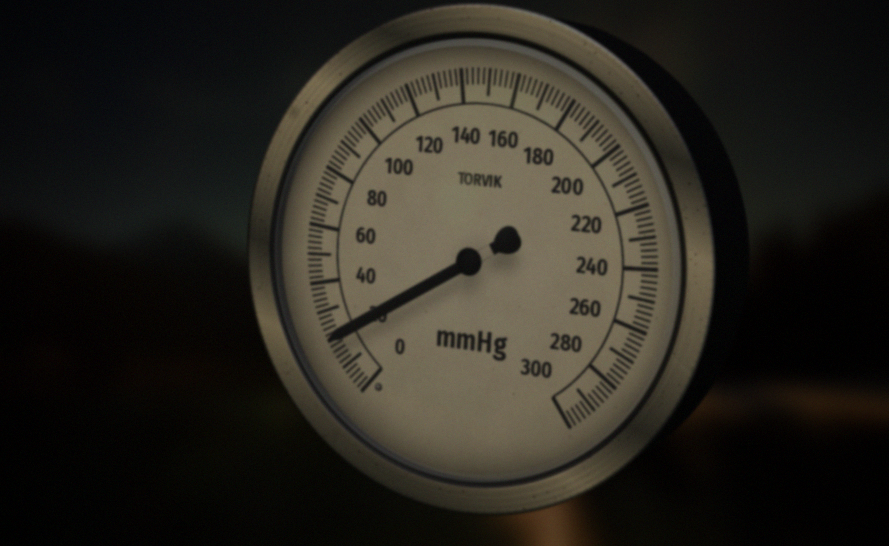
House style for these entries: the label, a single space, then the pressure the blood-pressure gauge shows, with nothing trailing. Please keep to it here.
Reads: 20 mmHg
